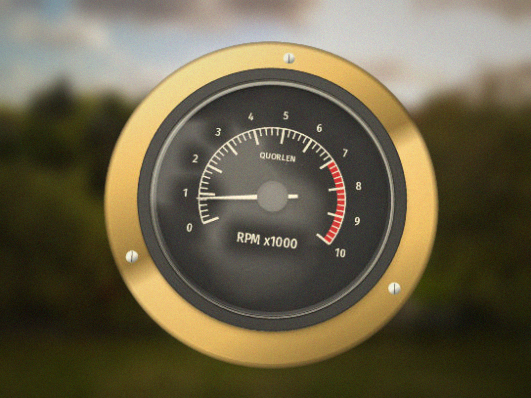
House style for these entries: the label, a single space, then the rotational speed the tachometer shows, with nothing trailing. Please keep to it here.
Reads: 800 rpm
